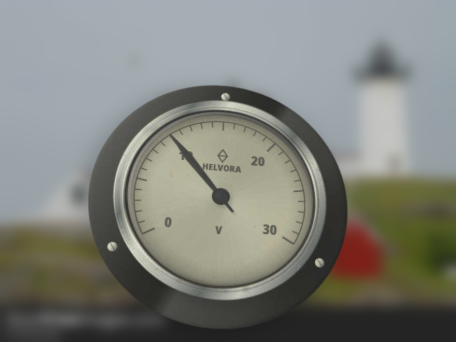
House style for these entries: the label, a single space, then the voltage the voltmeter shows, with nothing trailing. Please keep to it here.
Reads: 10 V
